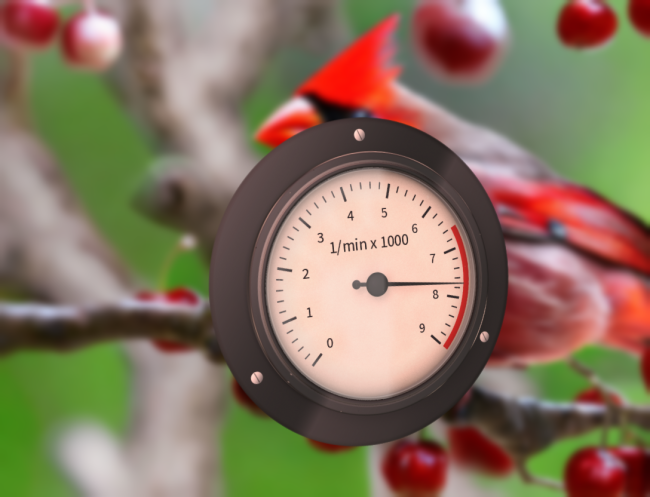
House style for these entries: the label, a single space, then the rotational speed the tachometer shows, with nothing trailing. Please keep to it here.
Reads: 7700 rpm
